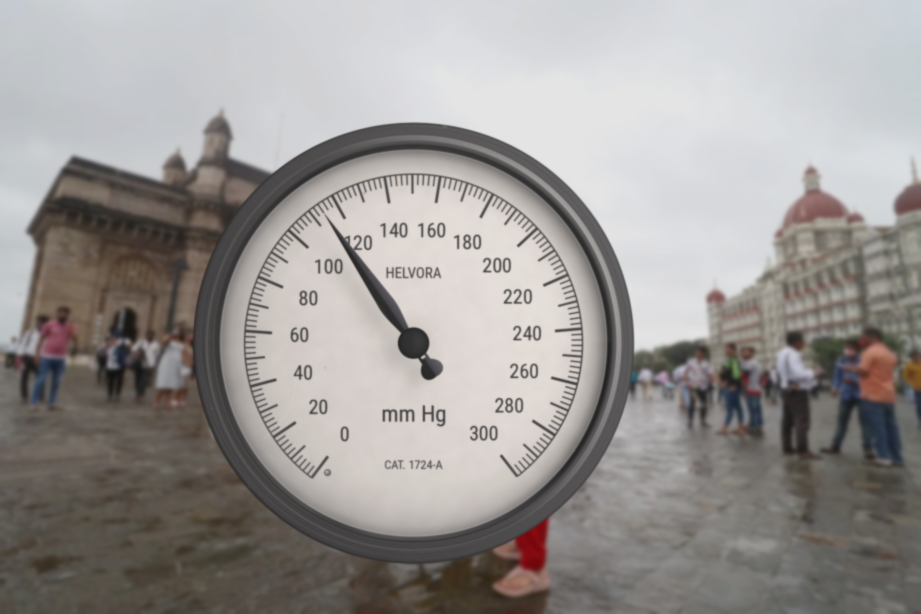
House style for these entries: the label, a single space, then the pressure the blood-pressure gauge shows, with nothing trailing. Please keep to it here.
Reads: 114 mmHg
